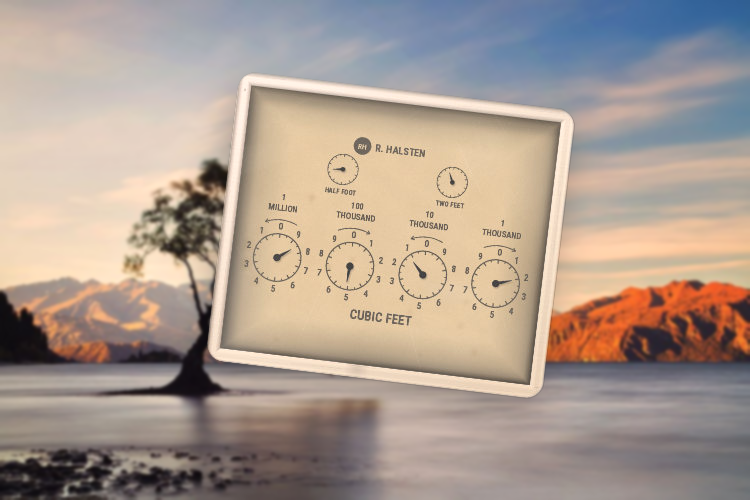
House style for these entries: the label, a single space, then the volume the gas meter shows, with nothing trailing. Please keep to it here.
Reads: 851200 ft³
